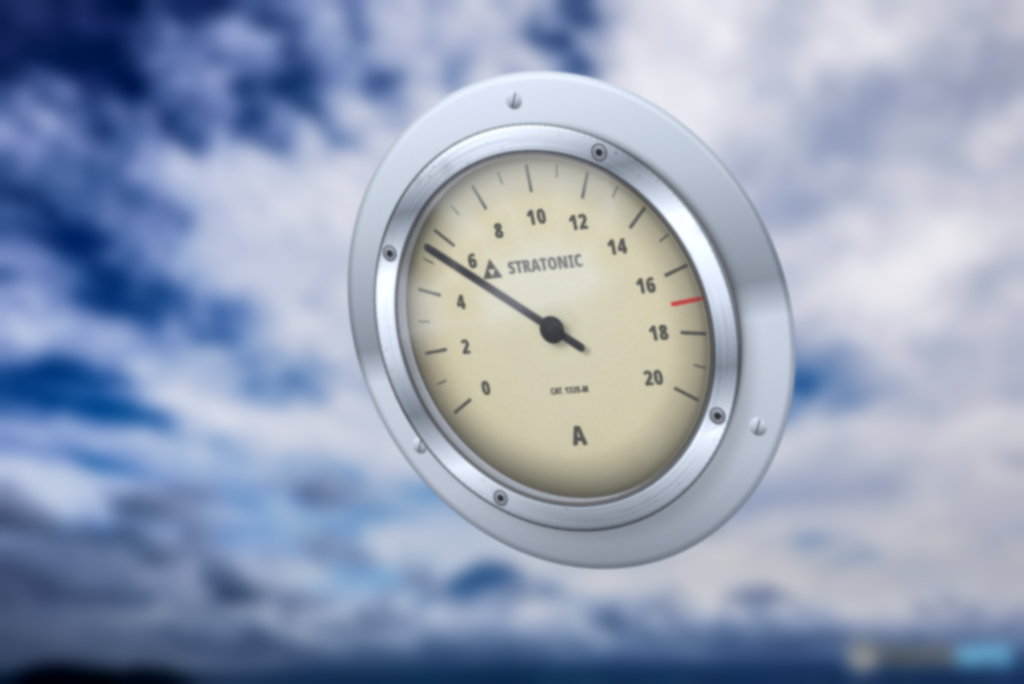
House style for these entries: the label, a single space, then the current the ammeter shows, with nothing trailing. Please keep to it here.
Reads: 5.5 A
